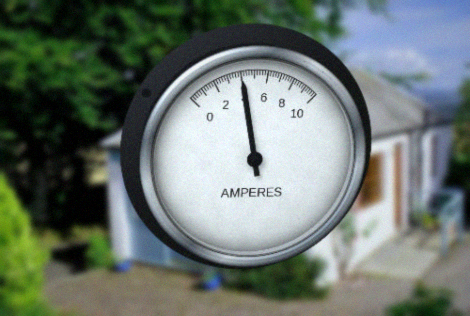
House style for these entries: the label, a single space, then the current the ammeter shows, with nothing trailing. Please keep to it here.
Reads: 4 A
